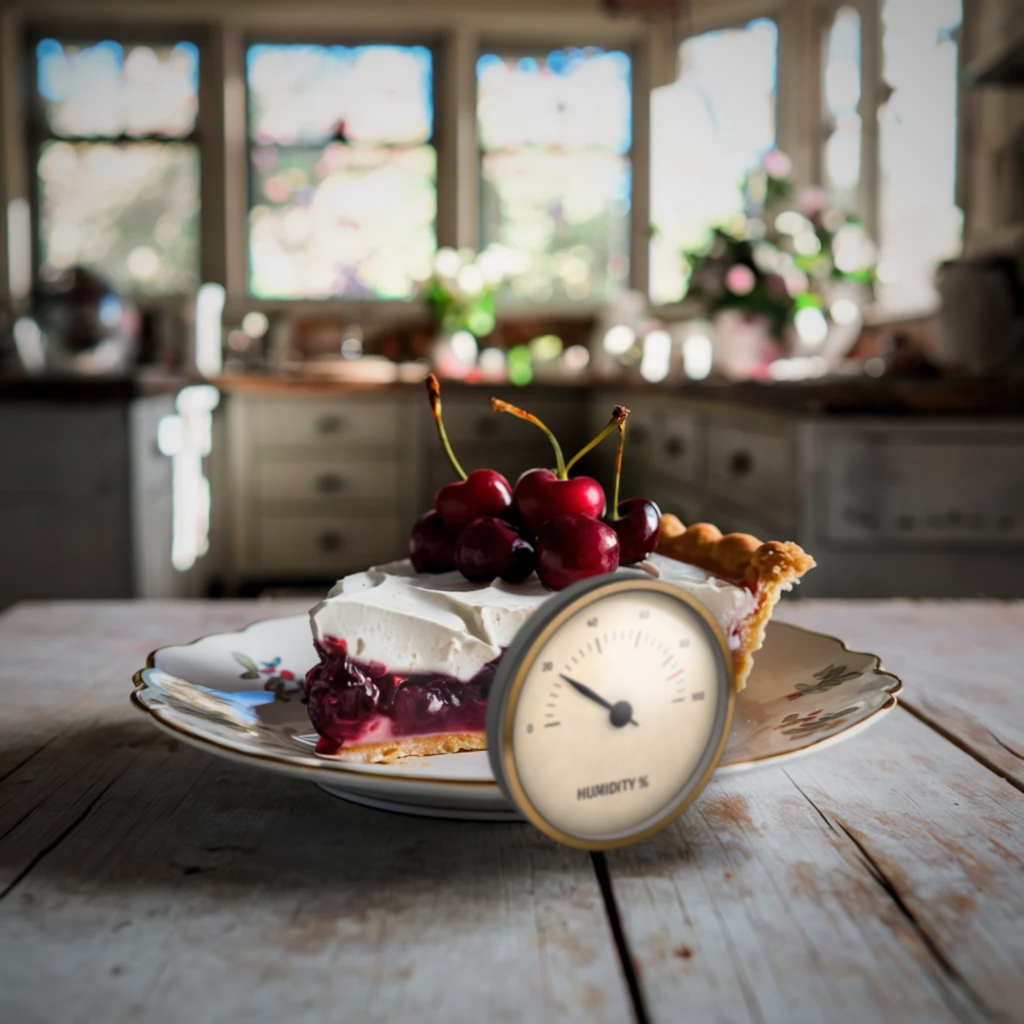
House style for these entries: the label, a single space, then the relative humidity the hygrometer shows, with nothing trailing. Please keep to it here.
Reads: 20 %
